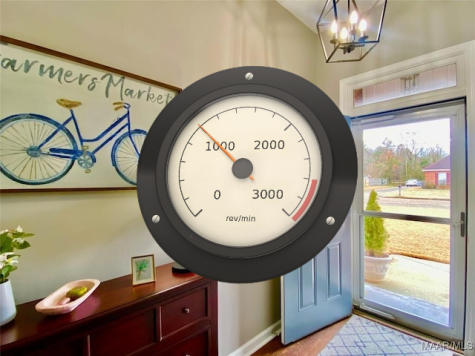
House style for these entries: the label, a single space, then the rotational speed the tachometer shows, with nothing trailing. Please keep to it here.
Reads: 1000 rpm
